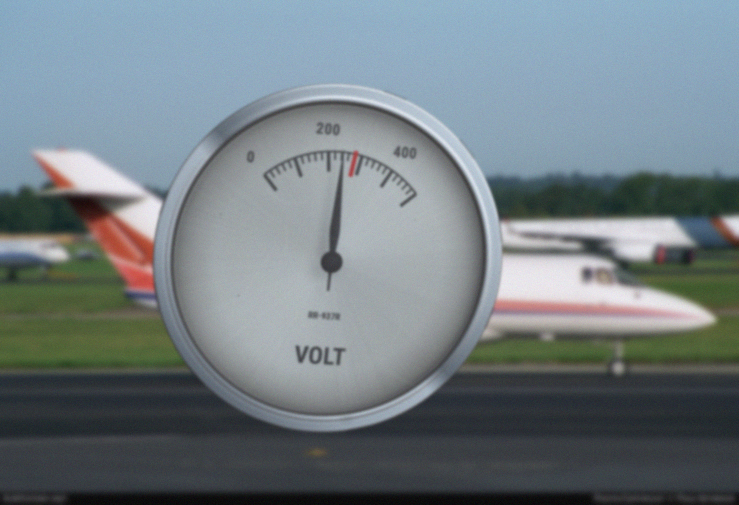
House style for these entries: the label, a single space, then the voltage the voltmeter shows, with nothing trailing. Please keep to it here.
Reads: 240 V
